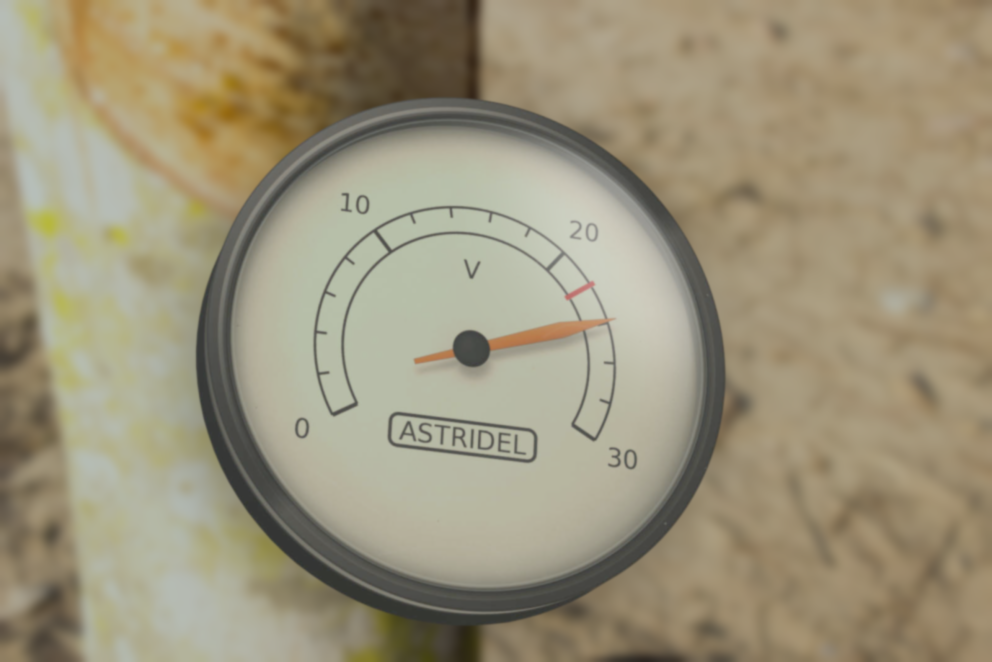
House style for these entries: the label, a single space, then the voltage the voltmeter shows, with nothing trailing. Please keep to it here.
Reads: 24 V
